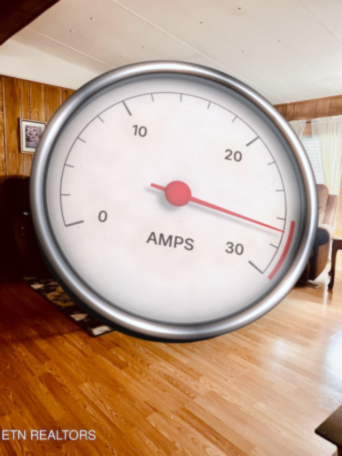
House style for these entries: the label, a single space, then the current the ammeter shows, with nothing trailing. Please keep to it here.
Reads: 27 A
